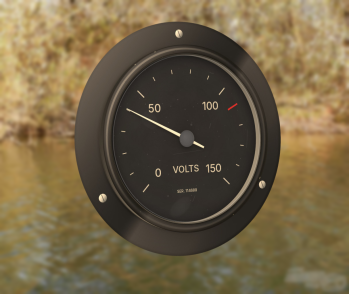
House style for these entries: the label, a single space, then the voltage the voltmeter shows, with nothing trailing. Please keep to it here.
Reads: 40 V
